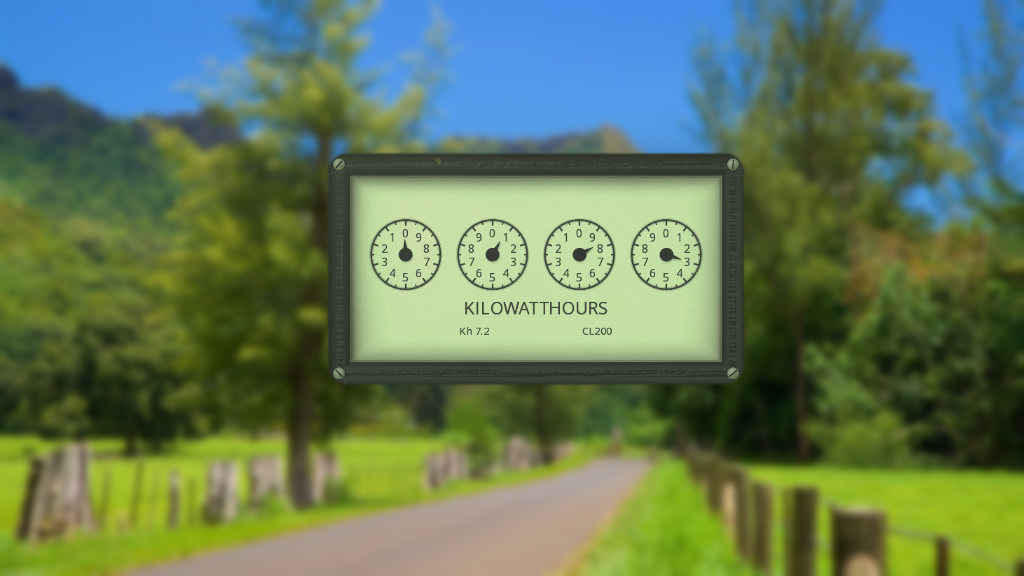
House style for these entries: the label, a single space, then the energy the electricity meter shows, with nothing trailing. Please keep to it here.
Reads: 83 kWh
